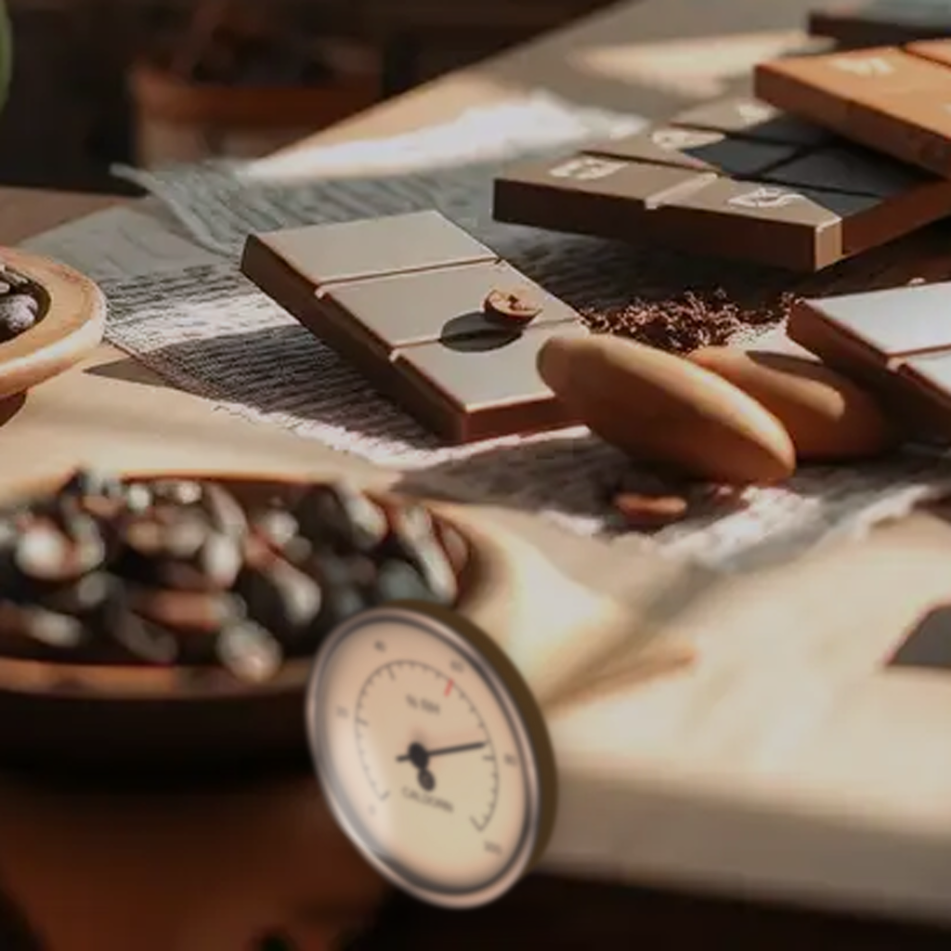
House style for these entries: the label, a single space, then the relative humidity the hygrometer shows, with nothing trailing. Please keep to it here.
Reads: 76 %
